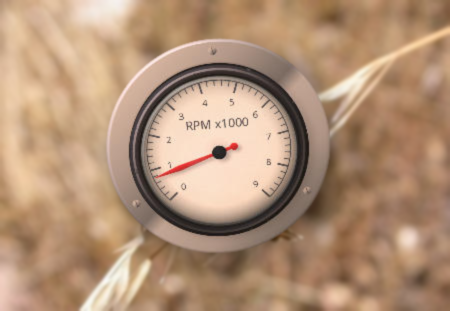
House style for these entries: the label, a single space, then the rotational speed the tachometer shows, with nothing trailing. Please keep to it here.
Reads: 800 rpm
